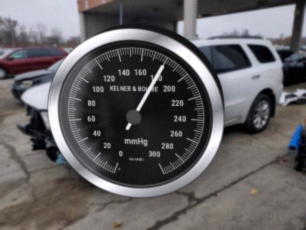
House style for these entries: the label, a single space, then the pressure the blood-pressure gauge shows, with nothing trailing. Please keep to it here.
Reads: 180 mmHg
